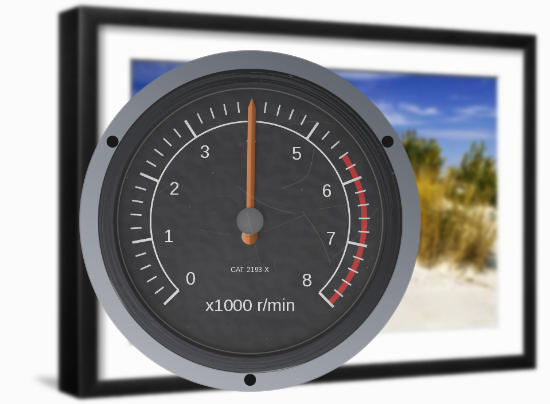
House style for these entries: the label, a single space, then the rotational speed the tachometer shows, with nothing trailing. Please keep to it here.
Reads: 4000 rpm
